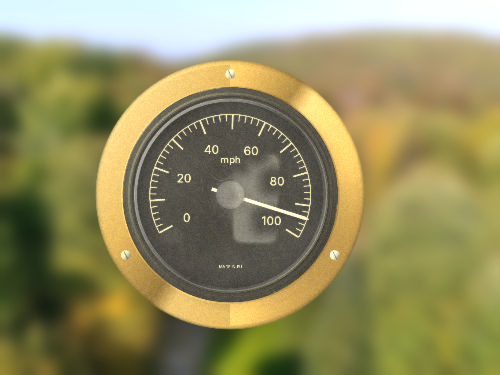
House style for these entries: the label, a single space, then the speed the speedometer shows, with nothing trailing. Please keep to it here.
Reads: 94 mph
